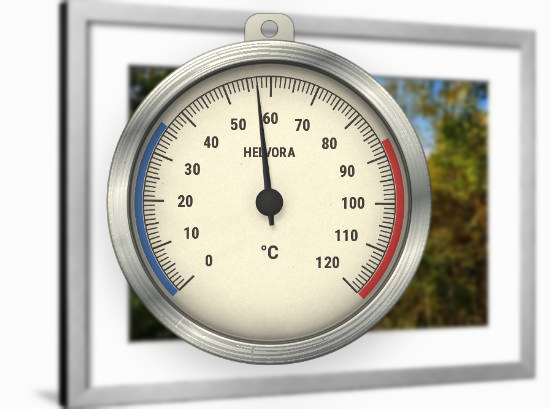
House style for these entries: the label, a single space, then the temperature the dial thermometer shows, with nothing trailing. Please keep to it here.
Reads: 57 °C
